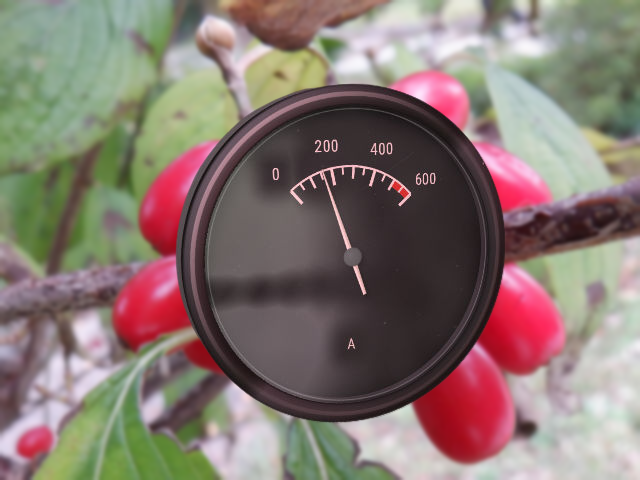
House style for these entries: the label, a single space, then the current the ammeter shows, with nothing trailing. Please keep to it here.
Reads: 150 A
